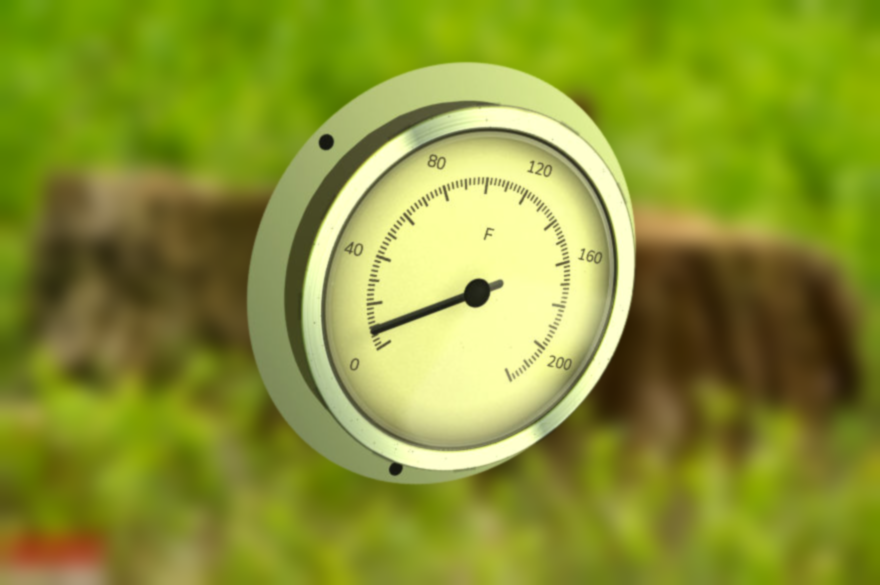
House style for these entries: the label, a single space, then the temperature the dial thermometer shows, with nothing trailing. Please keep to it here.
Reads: 10 °F
